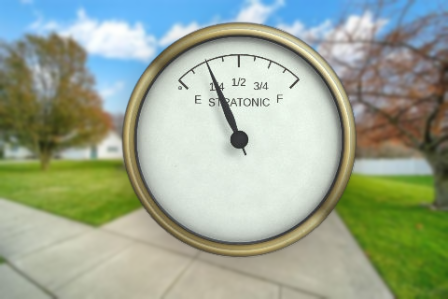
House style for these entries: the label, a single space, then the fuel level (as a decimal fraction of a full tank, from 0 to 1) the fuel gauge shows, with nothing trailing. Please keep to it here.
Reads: 0.25
